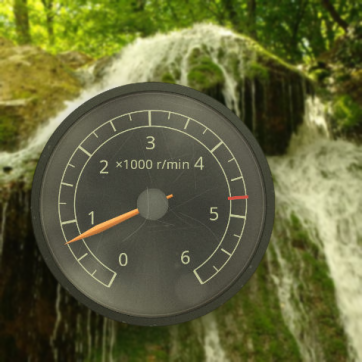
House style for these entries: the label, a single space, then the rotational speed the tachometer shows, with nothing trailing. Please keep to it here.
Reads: 750 rpm
